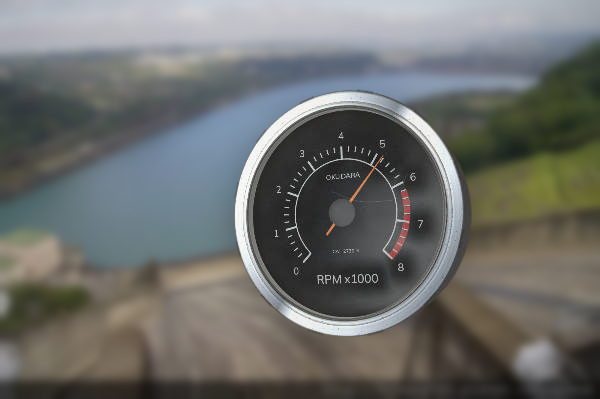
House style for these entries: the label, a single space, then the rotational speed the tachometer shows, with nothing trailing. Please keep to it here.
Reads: 5200 rpm
